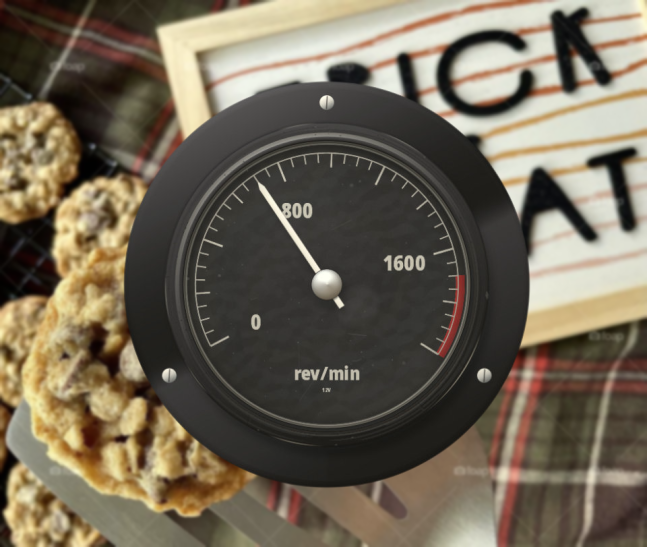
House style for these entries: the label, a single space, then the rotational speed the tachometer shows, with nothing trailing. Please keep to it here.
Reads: 700 rpm
